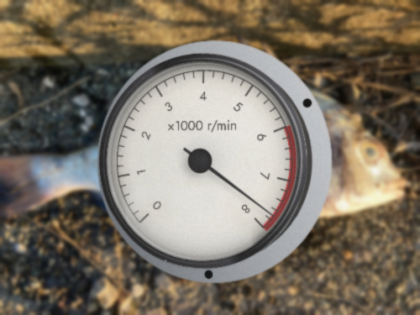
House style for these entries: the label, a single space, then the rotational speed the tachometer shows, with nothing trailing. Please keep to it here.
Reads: 7700 rpm
